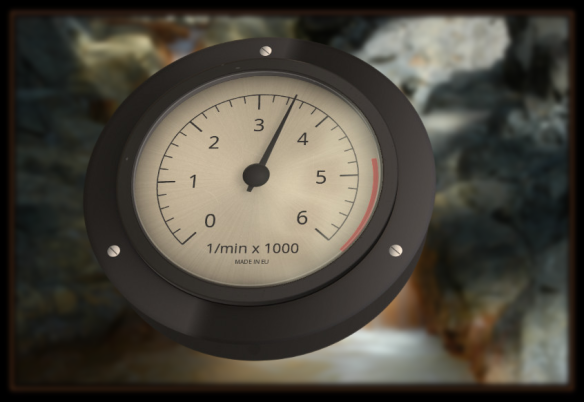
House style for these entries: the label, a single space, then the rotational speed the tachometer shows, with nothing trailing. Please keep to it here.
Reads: 3500 rpm
